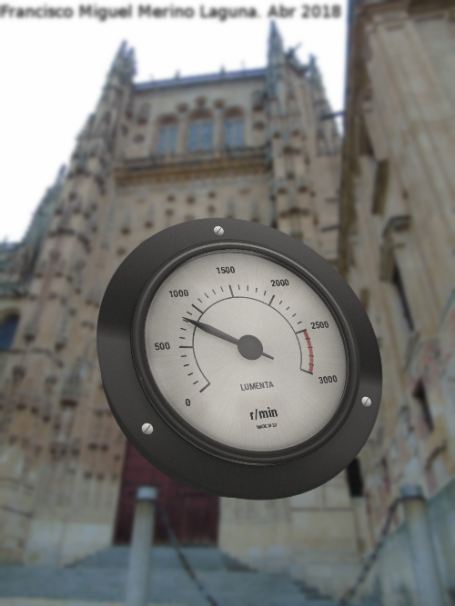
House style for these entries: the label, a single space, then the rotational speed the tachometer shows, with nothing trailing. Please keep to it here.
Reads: 800 rpm
